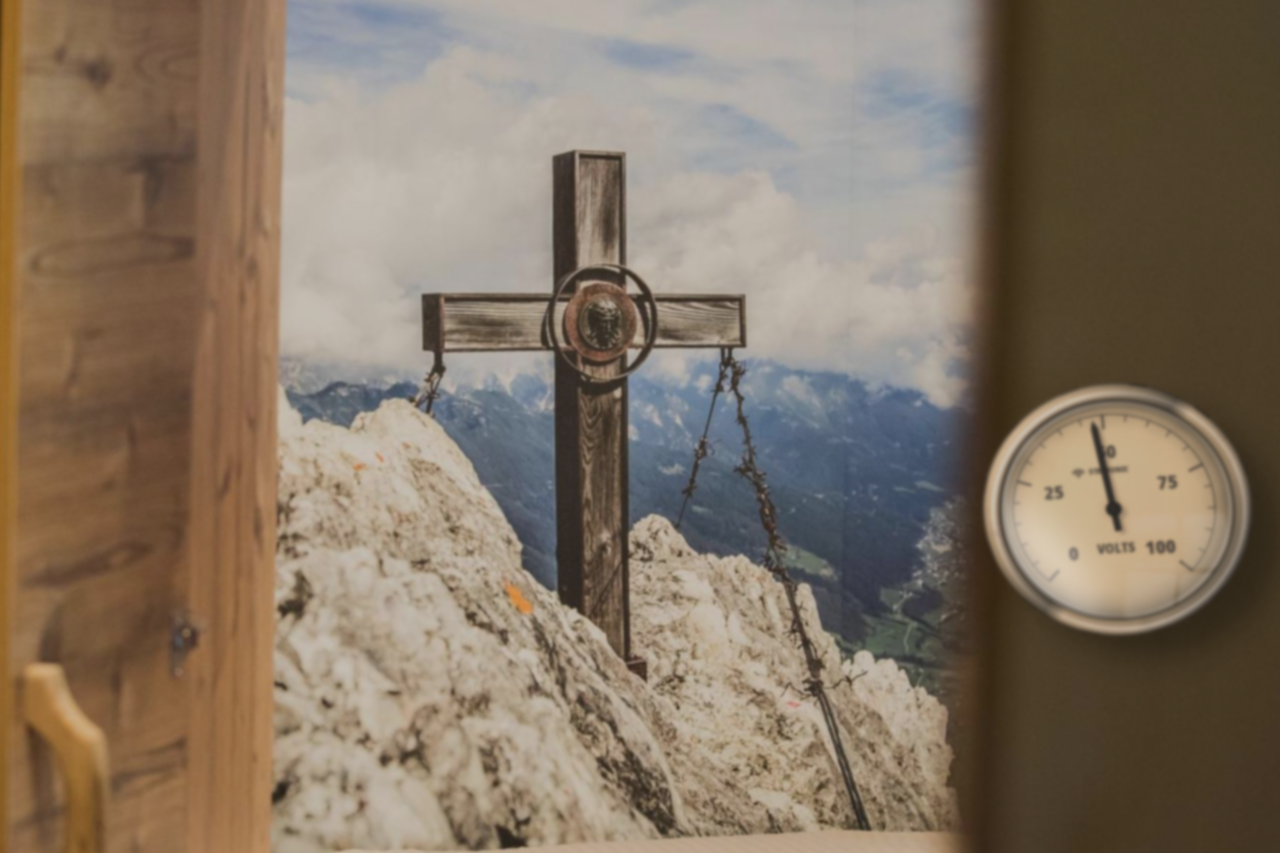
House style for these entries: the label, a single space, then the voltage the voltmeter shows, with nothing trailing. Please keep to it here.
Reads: 47.5 V
